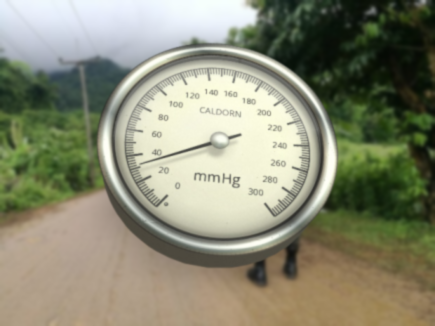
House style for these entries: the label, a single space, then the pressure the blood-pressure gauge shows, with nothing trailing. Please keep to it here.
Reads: 30 mmHg
